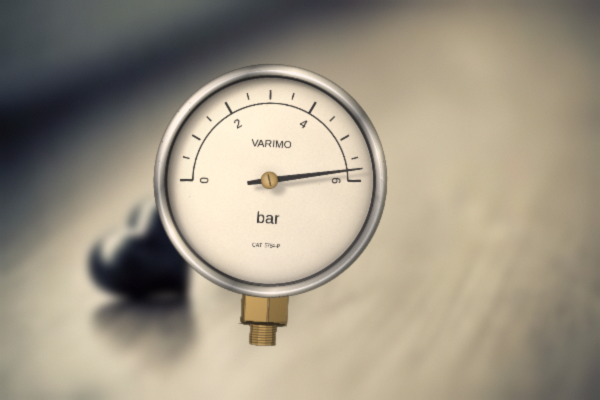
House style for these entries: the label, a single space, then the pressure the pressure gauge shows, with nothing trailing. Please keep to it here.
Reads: 5.75 bar
